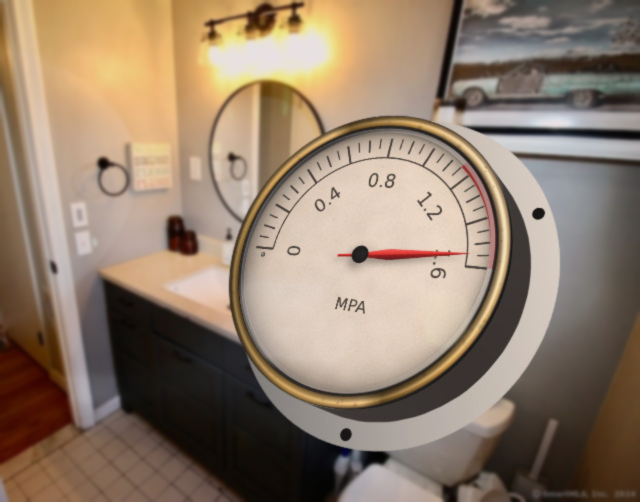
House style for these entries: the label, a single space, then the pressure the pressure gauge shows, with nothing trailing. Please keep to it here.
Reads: 1.55 MPa
